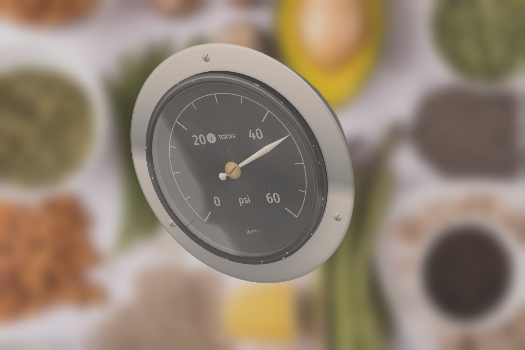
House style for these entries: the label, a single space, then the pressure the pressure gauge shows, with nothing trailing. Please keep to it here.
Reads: 45 psi
